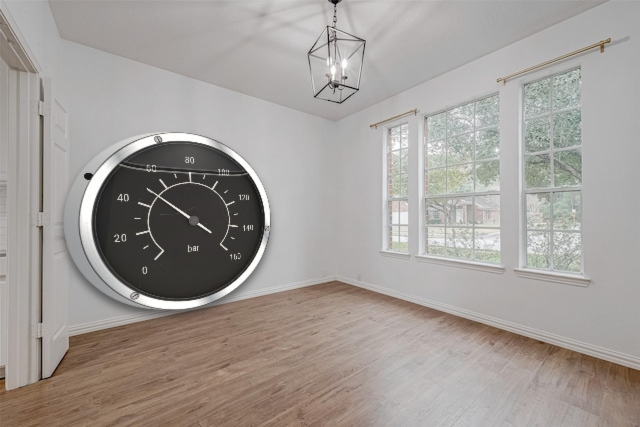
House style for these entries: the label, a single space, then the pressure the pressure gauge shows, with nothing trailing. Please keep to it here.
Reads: 50 bar
